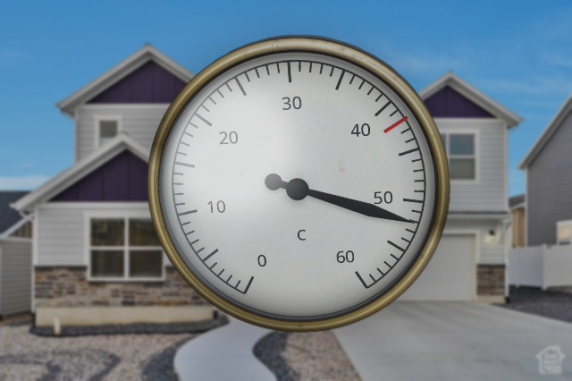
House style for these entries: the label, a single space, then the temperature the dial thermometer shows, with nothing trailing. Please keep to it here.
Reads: 52 °C
